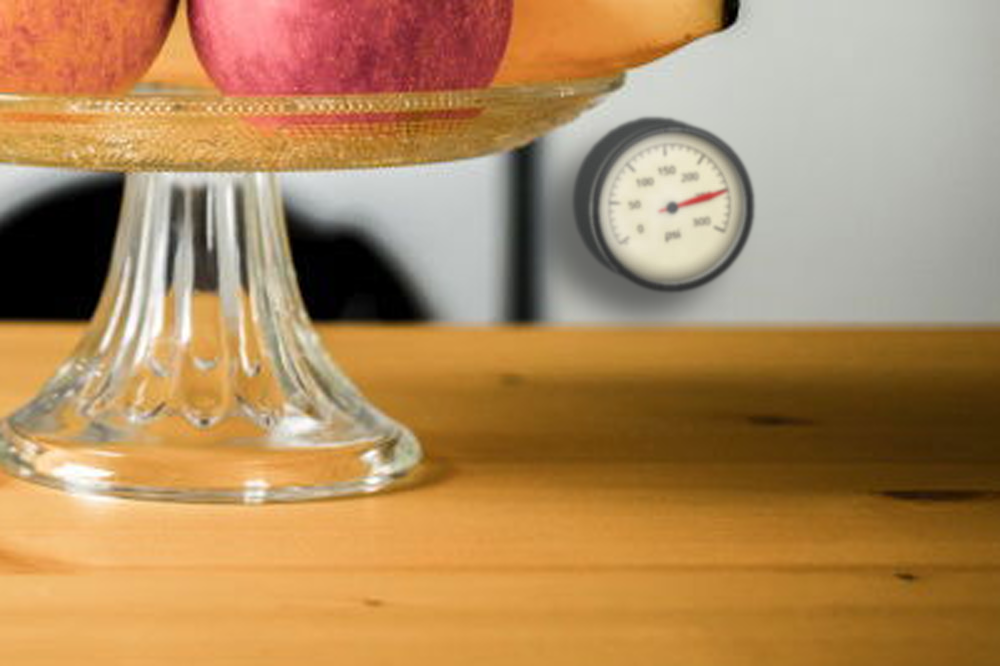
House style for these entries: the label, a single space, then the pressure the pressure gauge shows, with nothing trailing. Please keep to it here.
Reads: 250 psi
